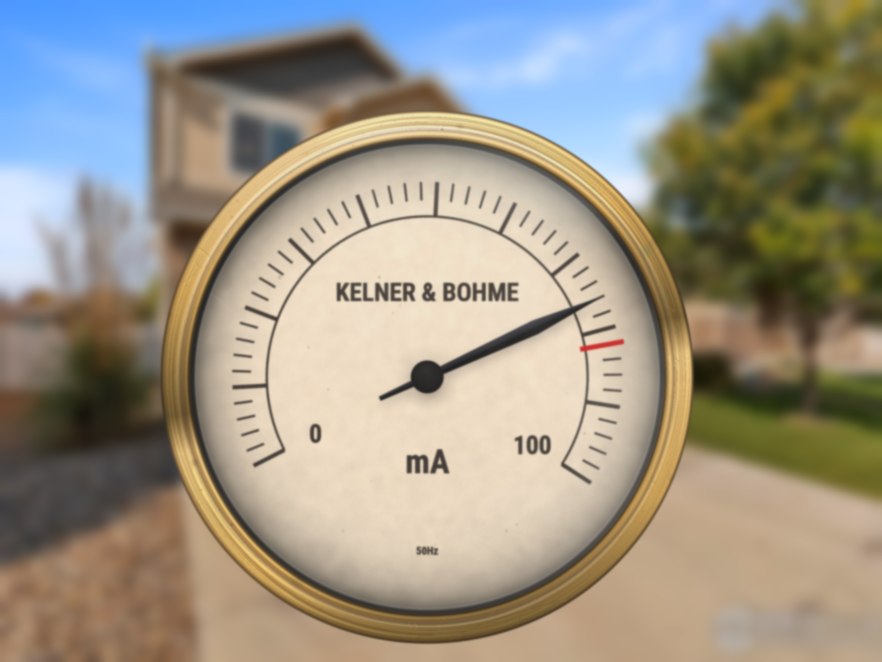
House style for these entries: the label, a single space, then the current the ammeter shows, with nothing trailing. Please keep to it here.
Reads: 76 mA
